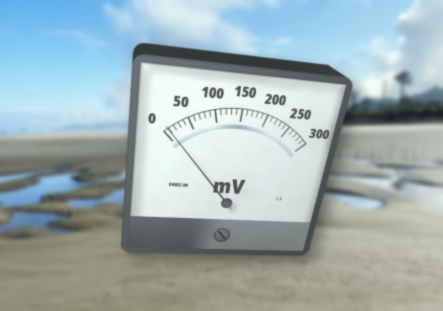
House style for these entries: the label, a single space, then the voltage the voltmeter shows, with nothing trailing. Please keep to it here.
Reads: 10 mV
